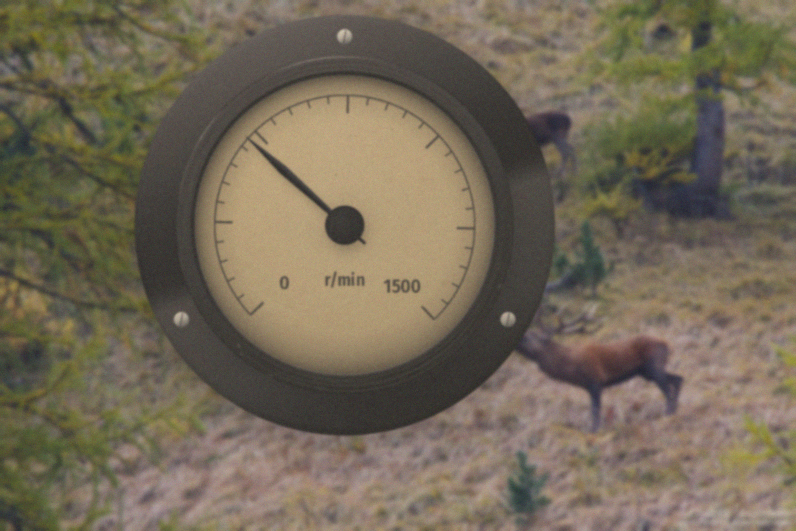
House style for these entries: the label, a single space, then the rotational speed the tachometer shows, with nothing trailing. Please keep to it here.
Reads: 475 rpm
